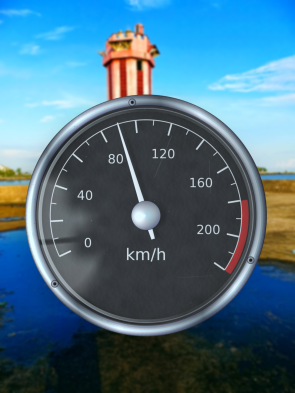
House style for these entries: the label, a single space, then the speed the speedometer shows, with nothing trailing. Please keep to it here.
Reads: 90 km/h
